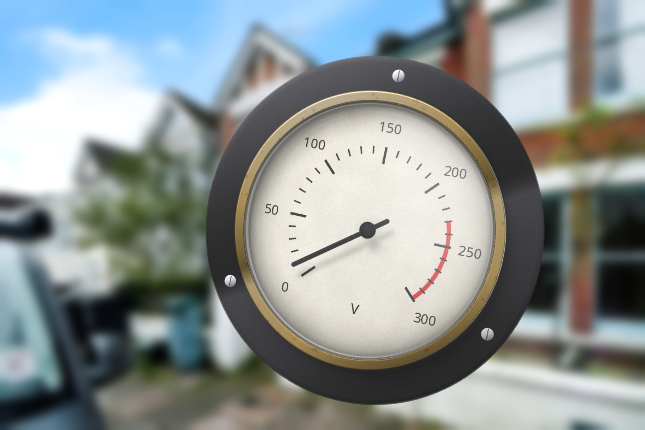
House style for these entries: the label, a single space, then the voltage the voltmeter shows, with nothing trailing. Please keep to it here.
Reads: 10 V
